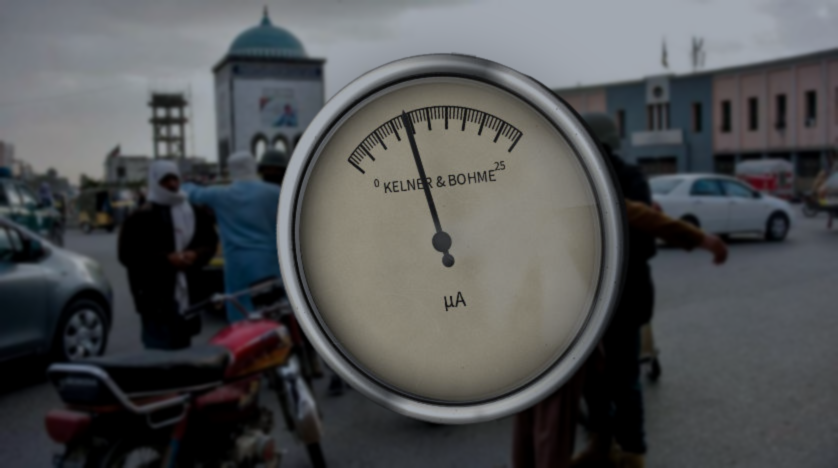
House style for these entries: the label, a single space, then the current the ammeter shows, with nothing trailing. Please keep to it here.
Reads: 10 µA
